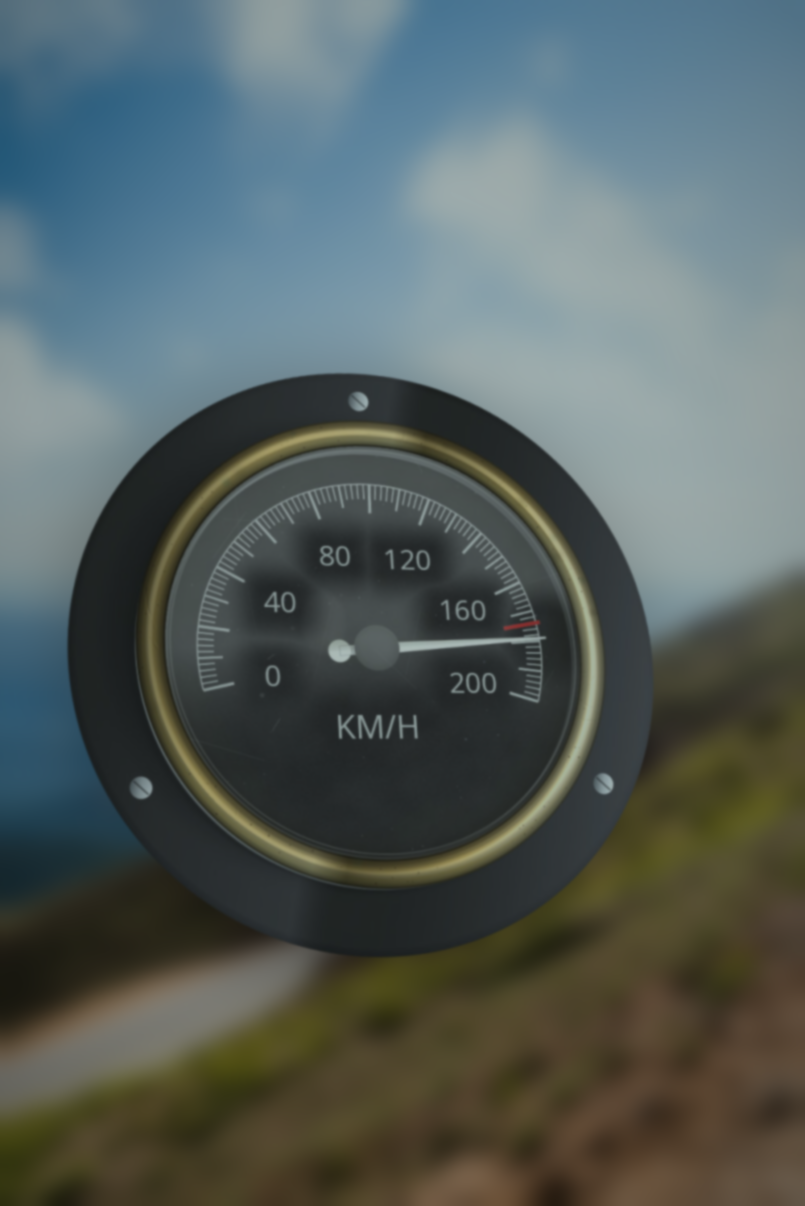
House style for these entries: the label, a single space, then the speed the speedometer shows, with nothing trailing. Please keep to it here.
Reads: 180 km/h
